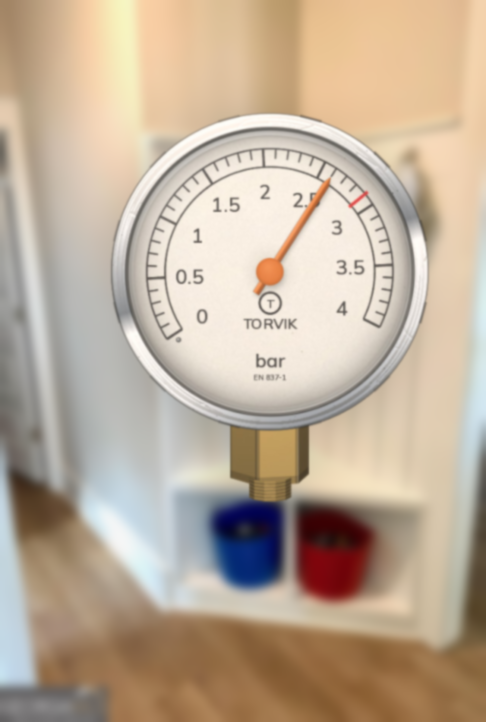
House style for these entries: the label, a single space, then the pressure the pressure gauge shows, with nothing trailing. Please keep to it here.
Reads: 2.6 bar
